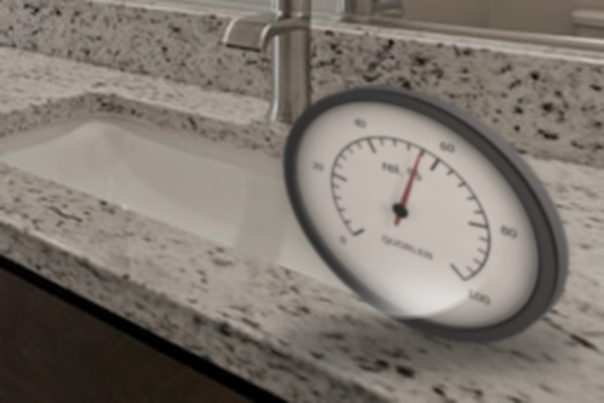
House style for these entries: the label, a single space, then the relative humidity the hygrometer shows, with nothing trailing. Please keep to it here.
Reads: 56 %
